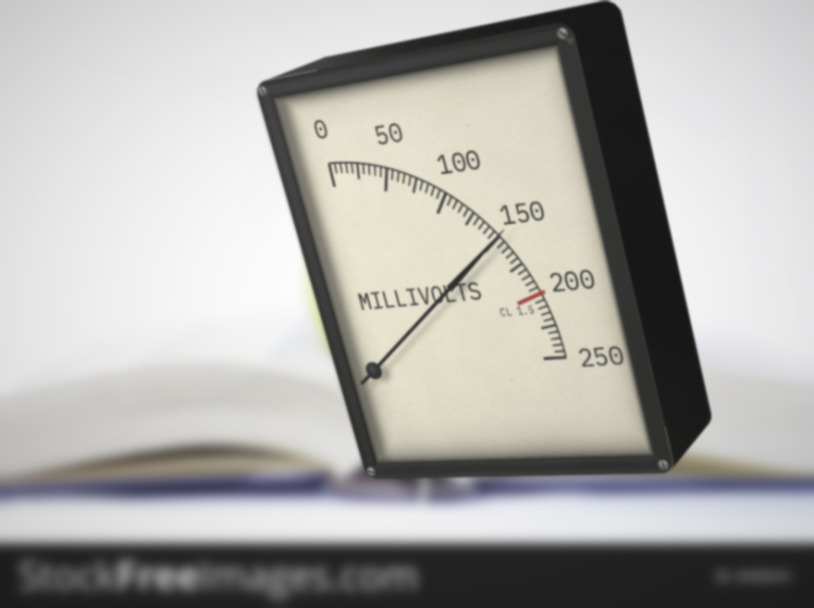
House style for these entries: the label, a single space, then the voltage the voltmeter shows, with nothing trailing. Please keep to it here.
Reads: 150 mV
